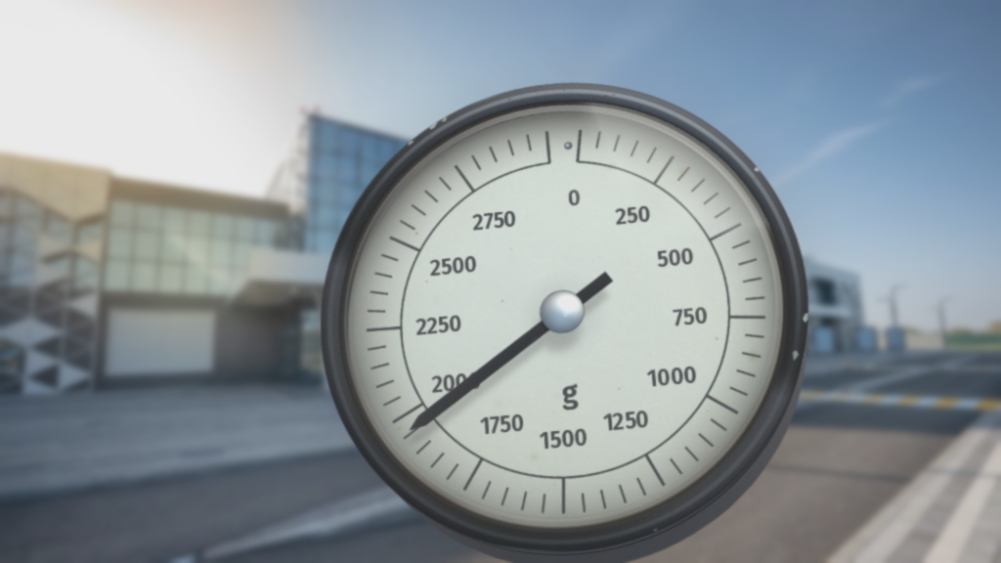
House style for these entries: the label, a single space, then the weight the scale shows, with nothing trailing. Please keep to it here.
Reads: 1950 g
